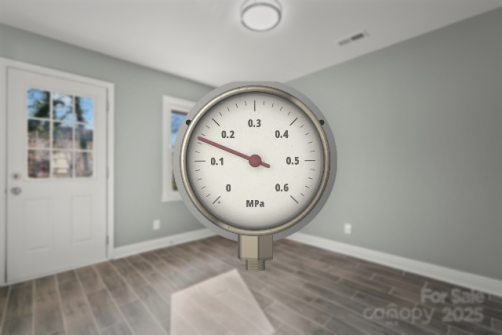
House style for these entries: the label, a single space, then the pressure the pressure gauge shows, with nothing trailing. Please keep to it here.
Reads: 0.15 MPa
